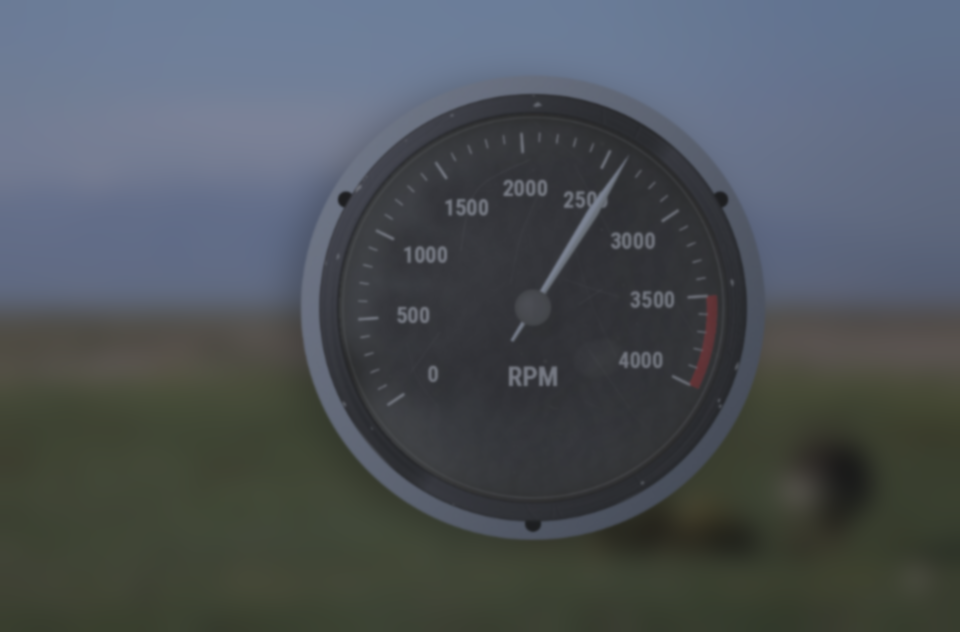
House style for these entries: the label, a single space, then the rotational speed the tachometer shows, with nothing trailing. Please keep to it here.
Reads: 2600 rpm
